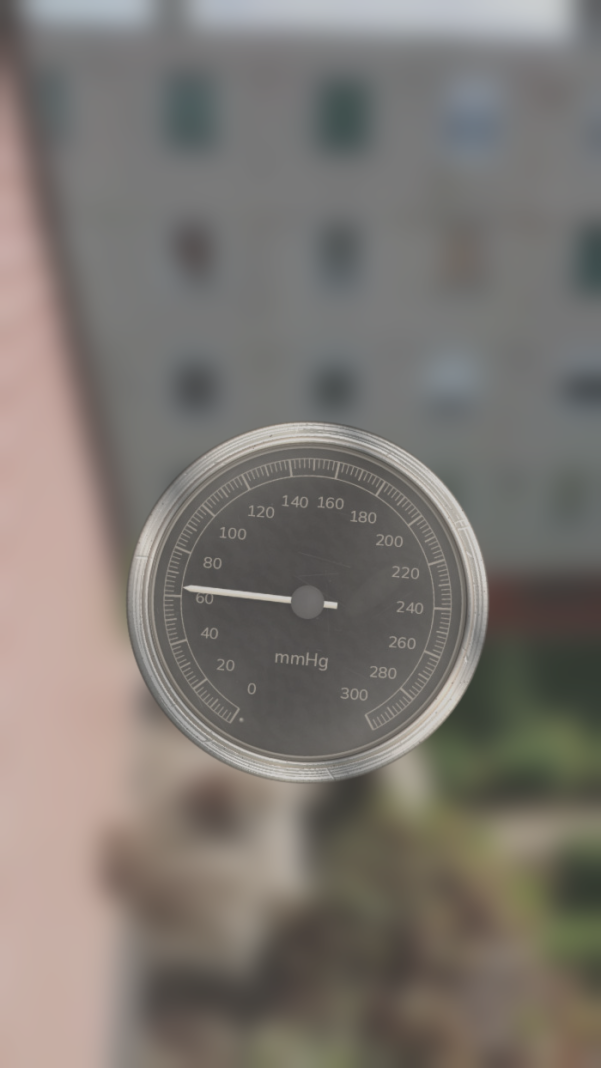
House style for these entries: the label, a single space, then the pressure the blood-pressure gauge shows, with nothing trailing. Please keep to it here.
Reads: 64 mmHg
